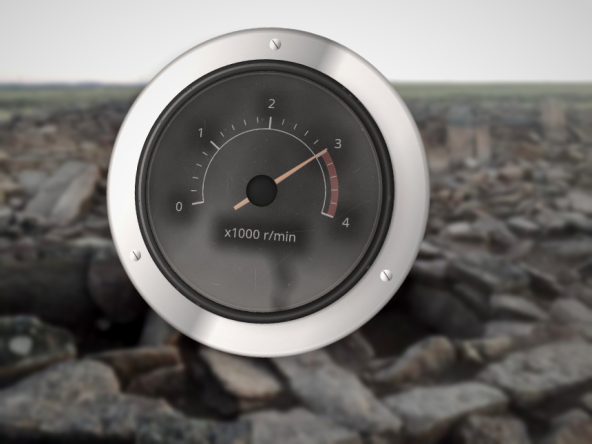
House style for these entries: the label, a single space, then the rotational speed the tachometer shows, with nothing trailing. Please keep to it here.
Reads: 3000 rpm
